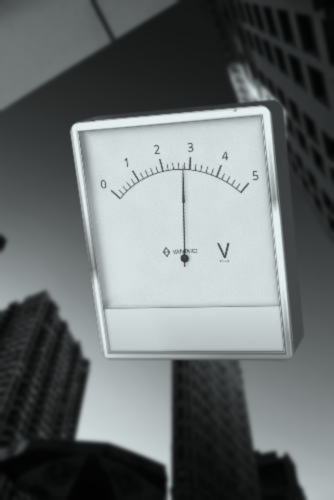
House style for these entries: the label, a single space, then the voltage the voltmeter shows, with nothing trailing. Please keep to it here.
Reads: 2.8 V
